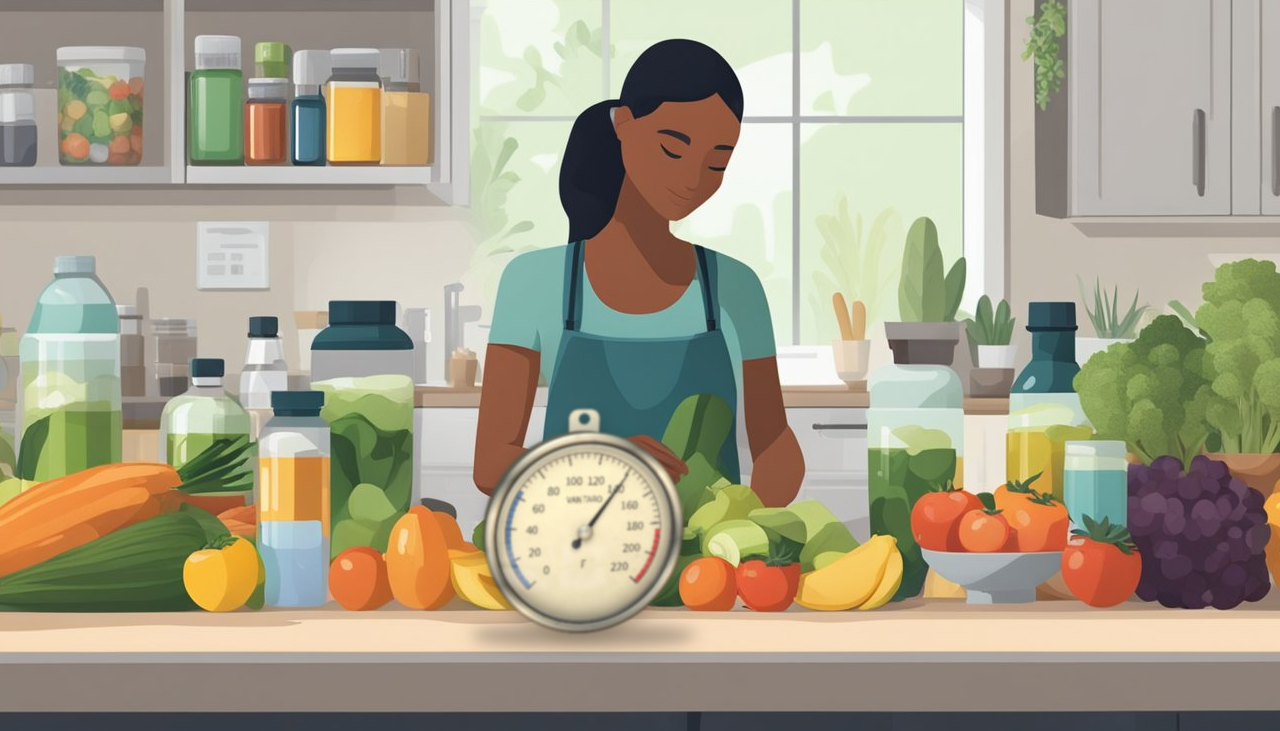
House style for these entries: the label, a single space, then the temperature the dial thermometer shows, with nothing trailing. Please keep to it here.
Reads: 140 °F
